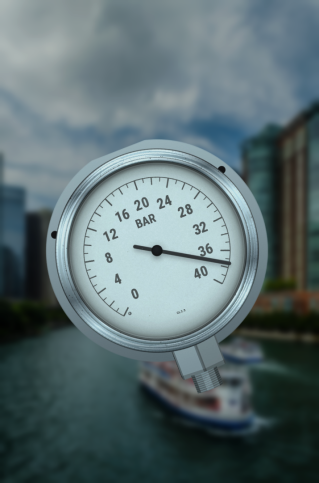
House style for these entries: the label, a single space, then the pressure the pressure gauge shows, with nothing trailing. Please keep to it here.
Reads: 37.5 bar
